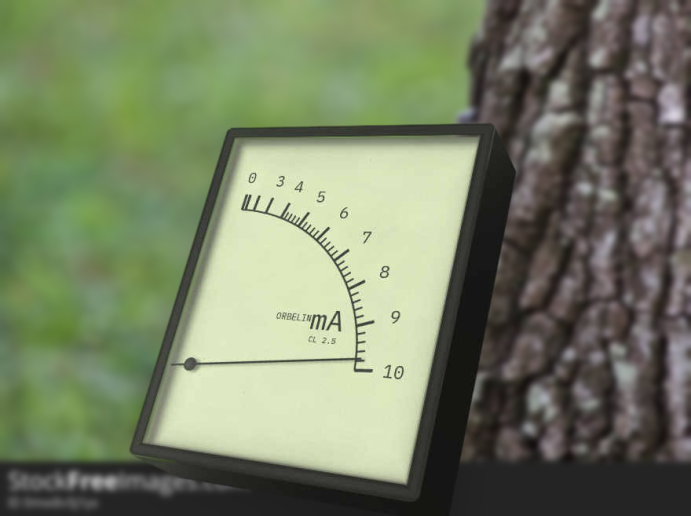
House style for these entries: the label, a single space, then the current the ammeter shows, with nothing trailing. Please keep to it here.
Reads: 9.8 mA
